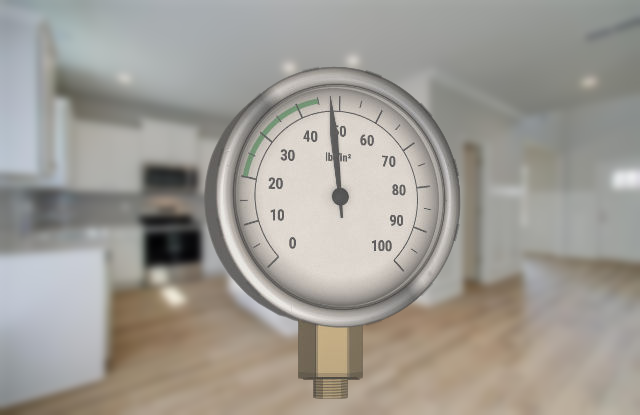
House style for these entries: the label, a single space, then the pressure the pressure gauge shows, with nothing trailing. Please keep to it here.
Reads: 47.5 psi
